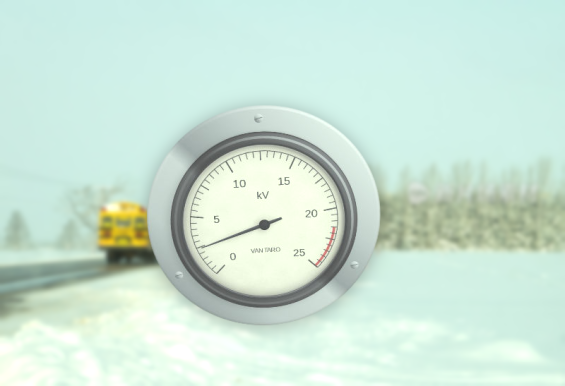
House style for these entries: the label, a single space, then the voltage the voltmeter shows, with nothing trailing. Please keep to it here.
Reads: 2.5 kV
